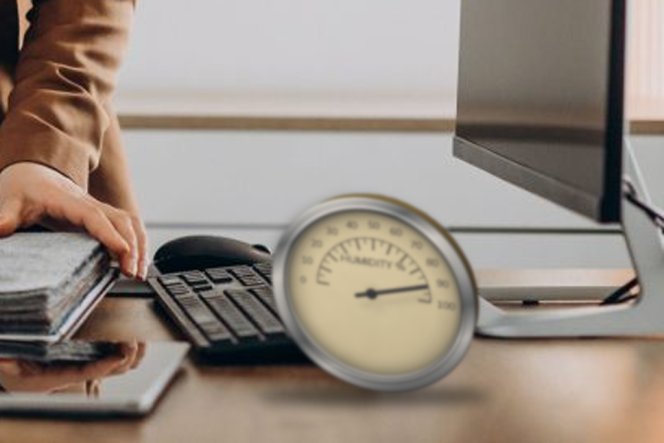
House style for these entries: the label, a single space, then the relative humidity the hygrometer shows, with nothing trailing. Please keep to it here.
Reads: 90 %
